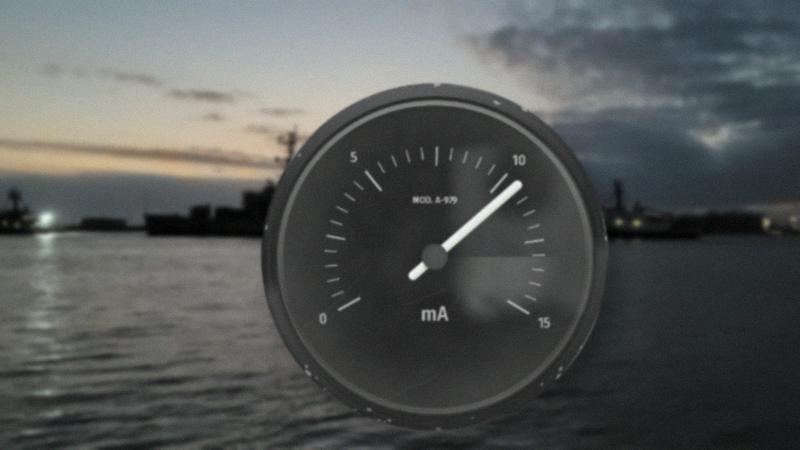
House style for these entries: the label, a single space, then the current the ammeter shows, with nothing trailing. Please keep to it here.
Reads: 10.5 mA
